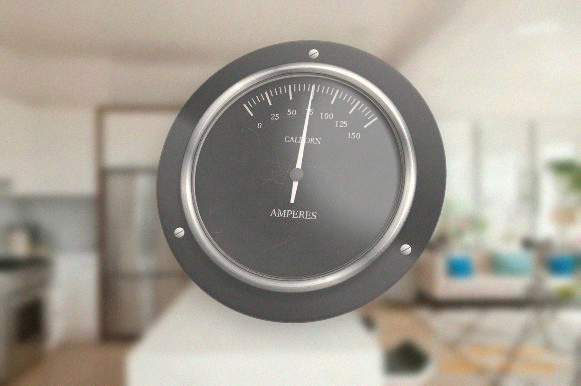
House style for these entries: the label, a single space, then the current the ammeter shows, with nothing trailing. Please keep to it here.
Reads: 75 A
